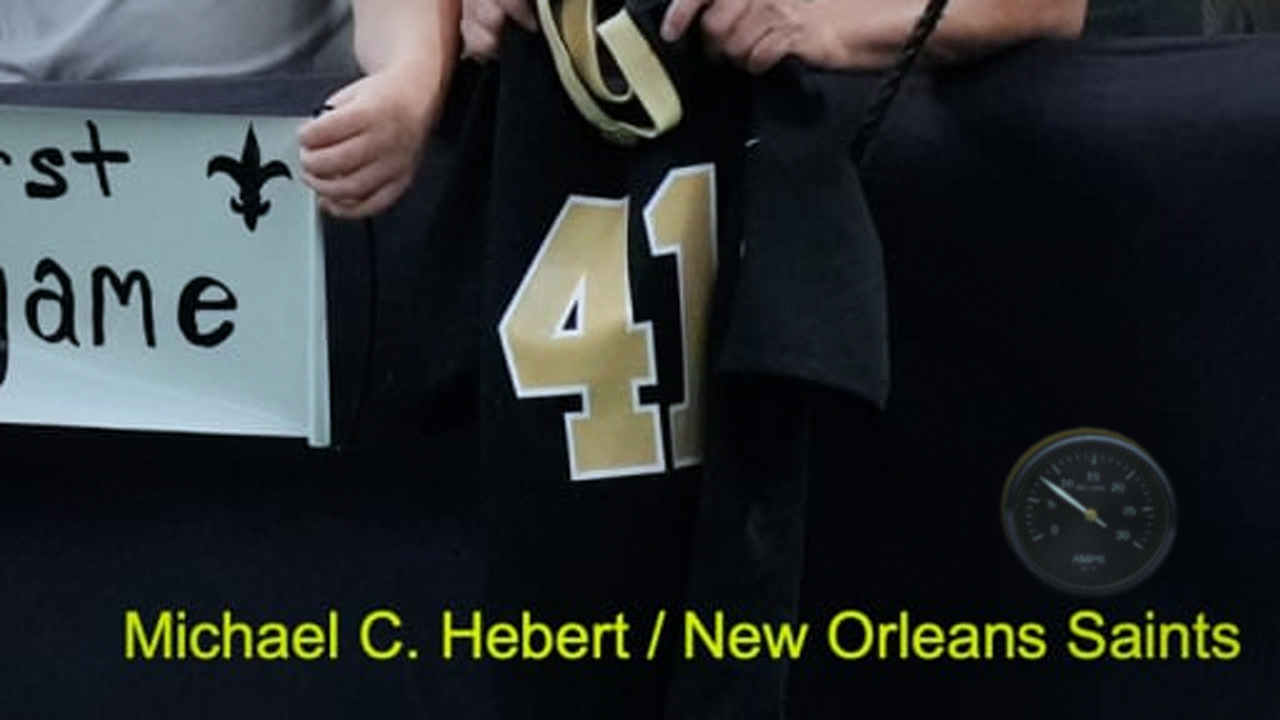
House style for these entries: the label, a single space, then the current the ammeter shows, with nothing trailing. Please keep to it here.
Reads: 8 A
